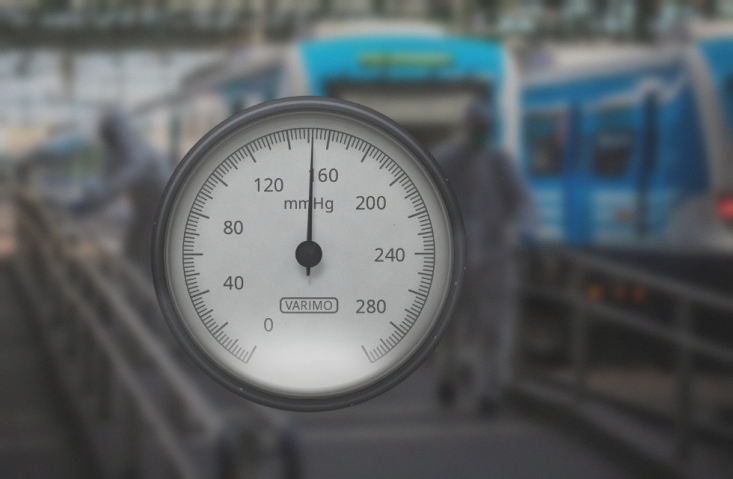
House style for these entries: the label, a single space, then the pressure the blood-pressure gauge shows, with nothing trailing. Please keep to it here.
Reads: 152 mmHg
